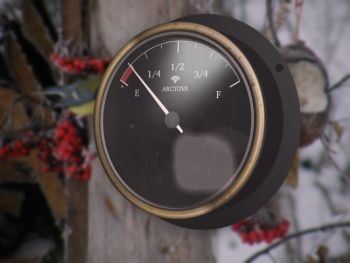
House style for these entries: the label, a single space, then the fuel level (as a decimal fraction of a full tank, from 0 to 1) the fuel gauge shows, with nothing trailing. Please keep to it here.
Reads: 0.125
